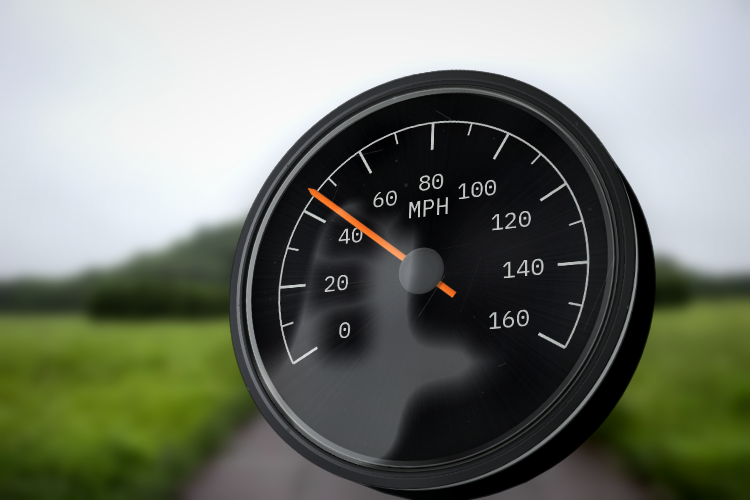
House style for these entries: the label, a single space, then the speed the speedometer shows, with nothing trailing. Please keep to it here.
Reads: 45 mph
